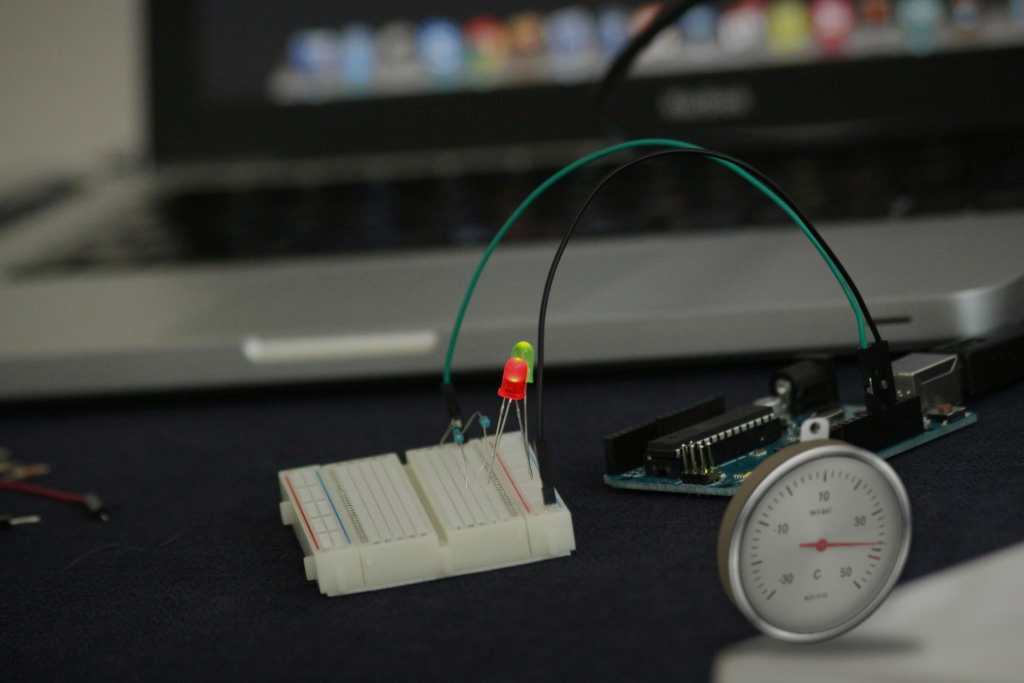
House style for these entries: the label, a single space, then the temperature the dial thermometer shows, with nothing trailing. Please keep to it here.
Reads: 38 °C
